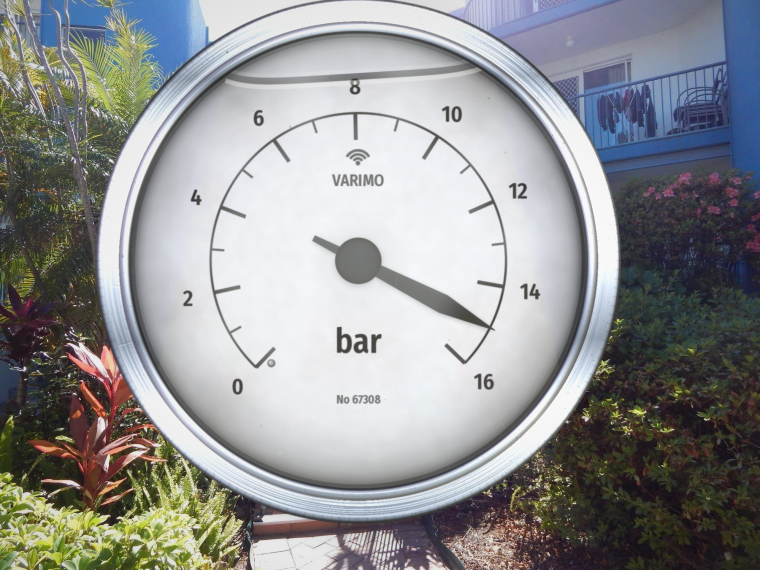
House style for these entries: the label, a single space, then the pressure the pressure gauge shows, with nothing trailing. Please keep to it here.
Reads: 15 bar
